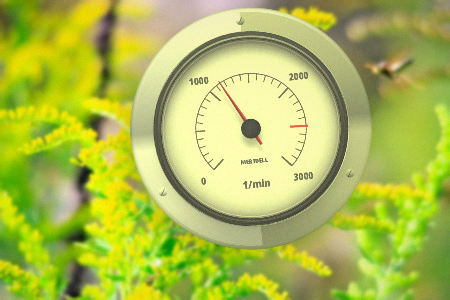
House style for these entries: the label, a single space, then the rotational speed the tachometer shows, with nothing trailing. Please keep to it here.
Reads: 1150 rpm
